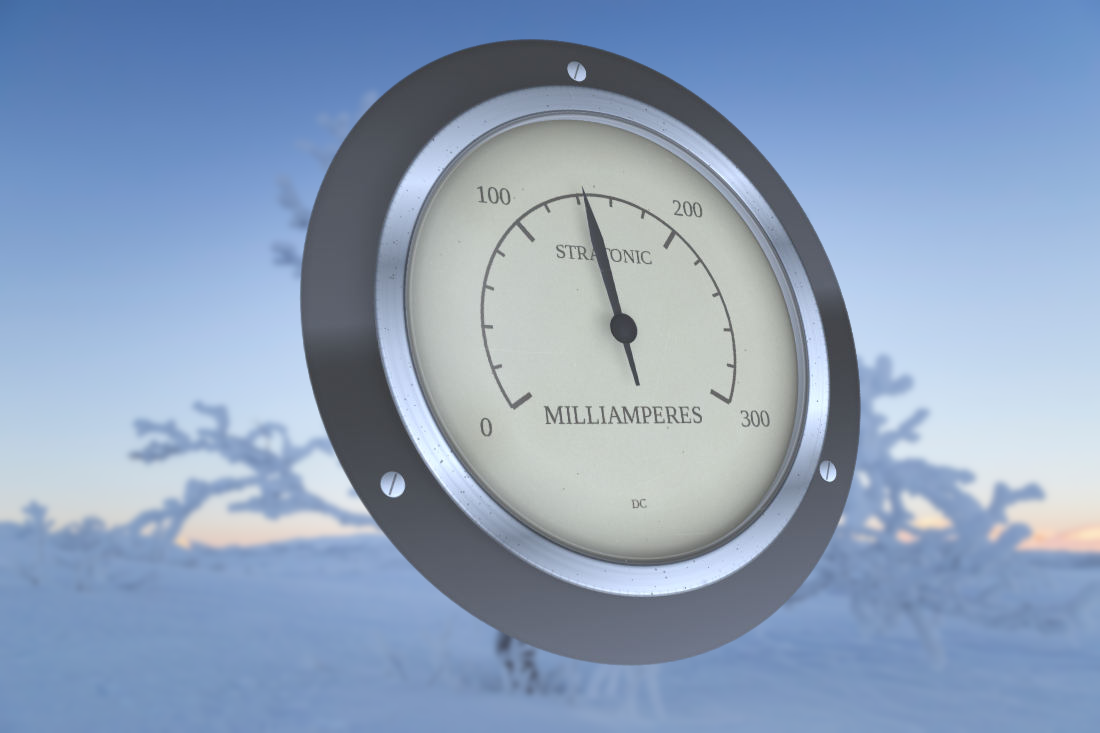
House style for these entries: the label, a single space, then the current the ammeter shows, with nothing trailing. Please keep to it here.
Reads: 140 mA
